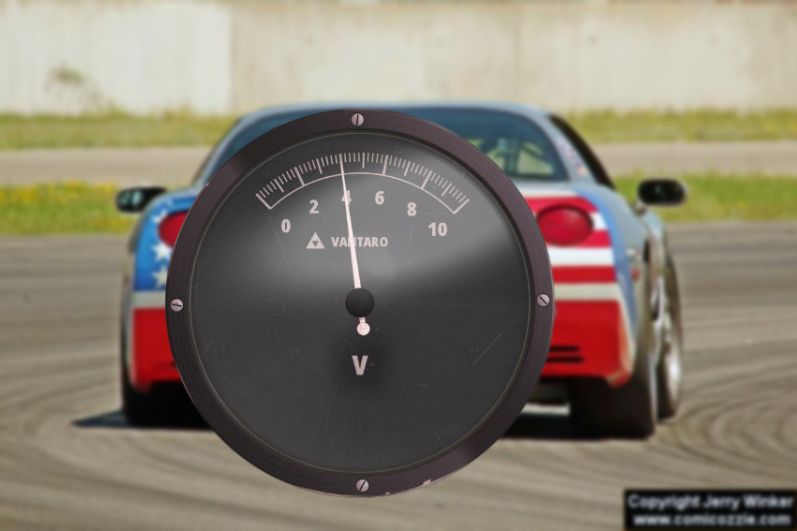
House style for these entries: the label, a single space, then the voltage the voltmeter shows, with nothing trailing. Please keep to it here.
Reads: 4 V
